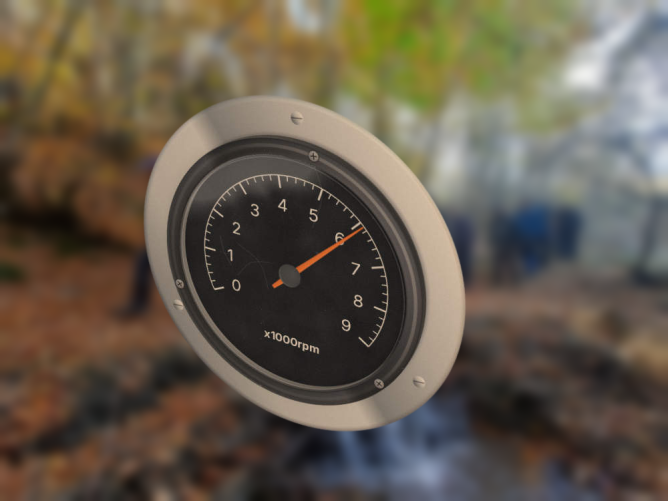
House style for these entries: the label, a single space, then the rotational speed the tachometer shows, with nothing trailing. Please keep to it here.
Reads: 6100 rpm
